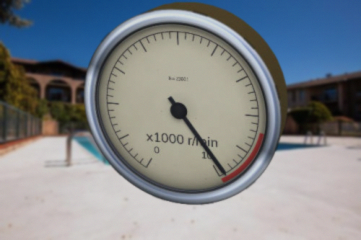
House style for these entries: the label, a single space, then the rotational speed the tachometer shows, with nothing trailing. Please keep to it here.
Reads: 9800 rpm
